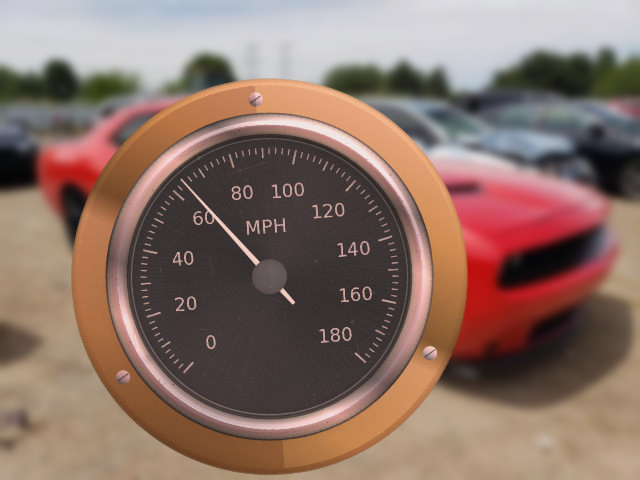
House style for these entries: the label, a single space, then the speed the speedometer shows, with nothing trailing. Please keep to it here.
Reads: 64 mph
